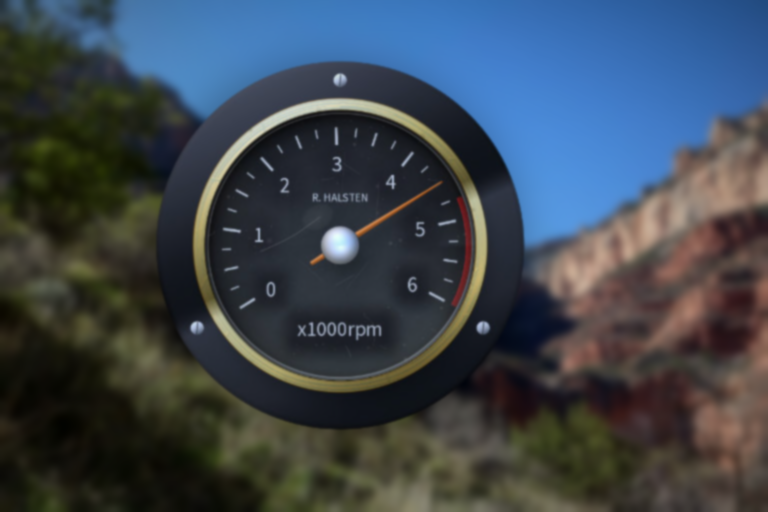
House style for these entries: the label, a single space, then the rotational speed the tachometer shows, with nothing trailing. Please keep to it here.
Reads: 4500 rpm
